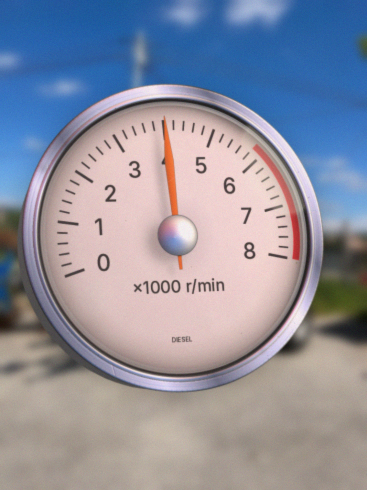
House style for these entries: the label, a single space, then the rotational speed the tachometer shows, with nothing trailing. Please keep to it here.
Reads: 4000 rpm
